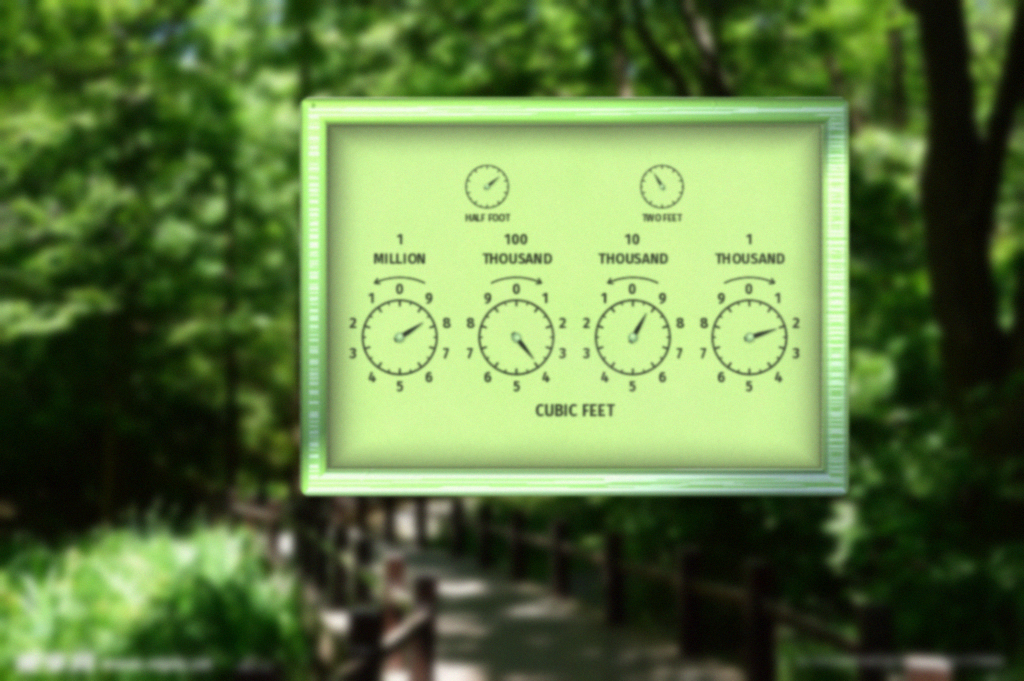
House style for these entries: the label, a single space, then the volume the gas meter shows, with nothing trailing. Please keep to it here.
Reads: 839200 ft³
